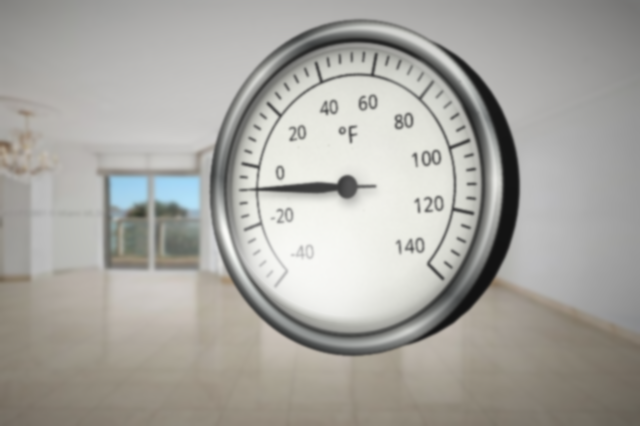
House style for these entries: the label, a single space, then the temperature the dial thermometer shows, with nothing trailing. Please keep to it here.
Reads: -8 °F
